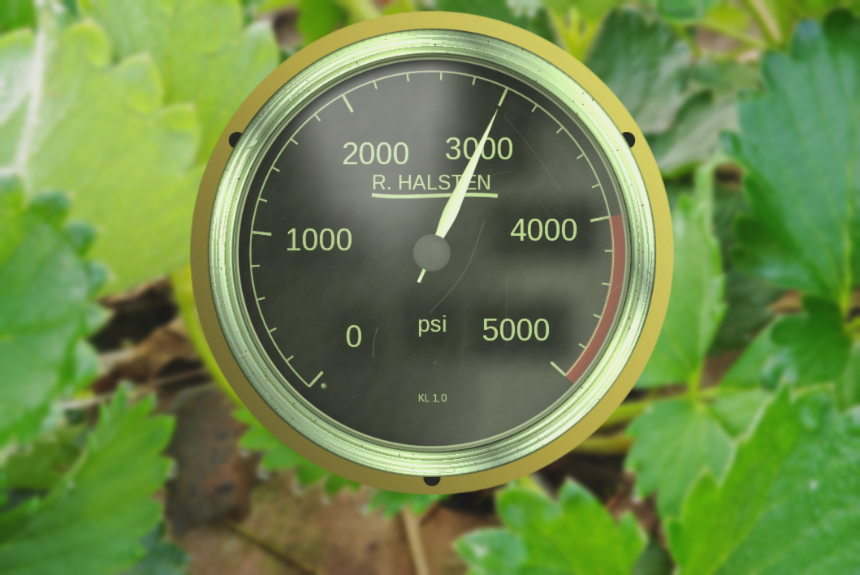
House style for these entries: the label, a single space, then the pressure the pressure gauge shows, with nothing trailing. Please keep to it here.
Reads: 3000 psi
